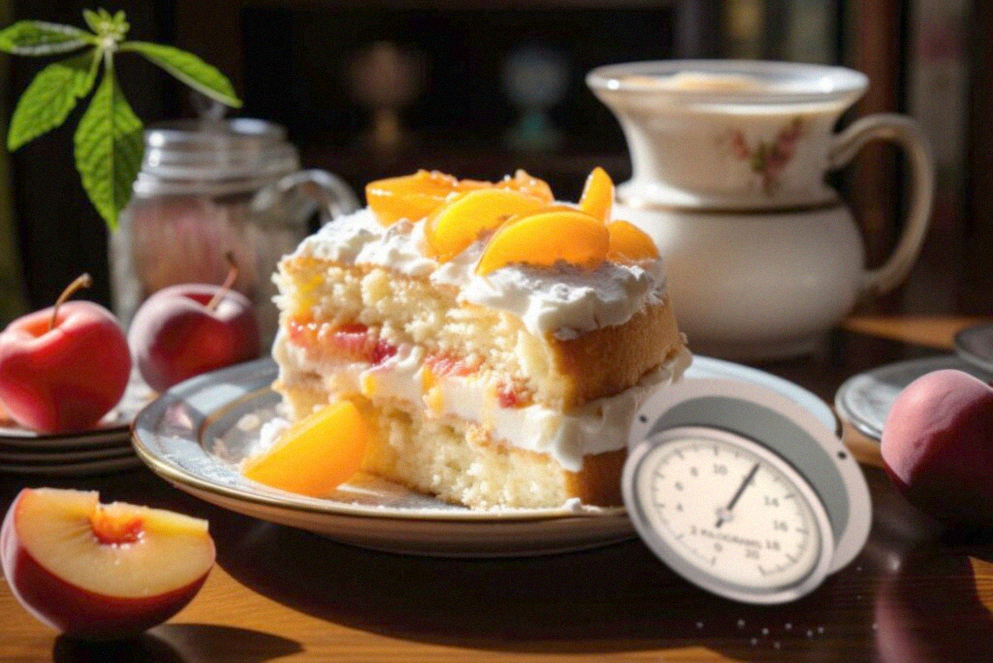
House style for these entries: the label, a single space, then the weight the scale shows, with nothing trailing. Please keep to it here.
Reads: 12 kg
